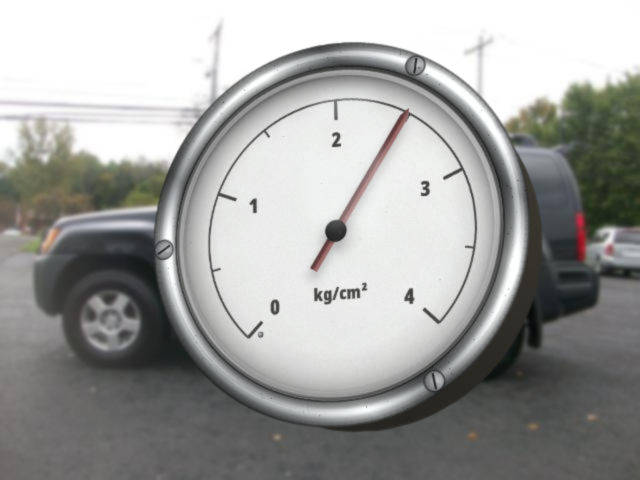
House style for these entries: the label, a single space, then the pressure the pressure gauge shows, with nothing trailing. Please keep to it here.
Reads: 2.5 kg/cm²
